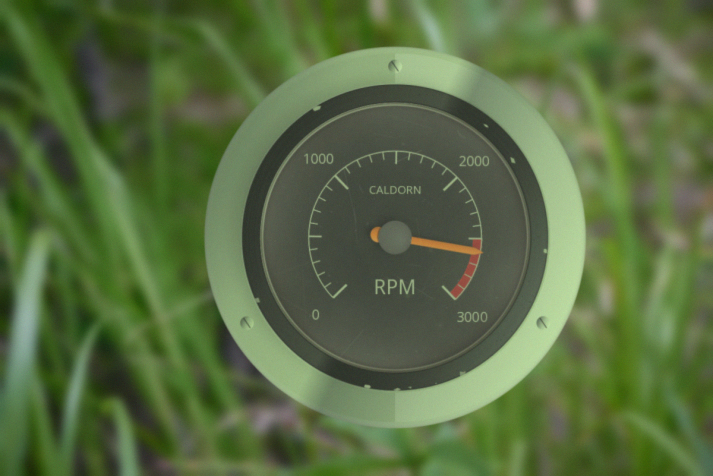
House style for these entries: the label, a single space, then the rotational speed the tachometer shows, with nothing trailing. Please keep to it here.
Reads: 2600 rpm
